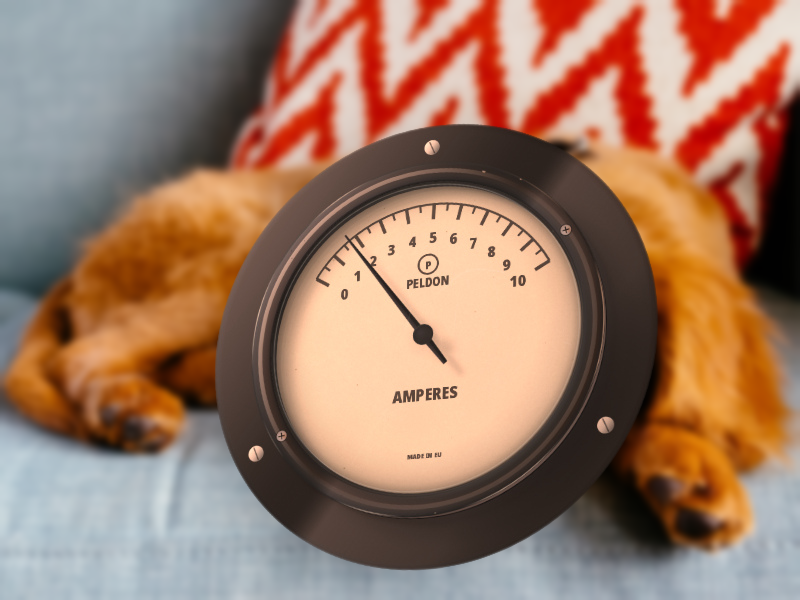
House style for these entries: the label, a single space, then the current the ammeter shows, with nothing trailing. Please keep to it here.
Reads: 1.75 A
